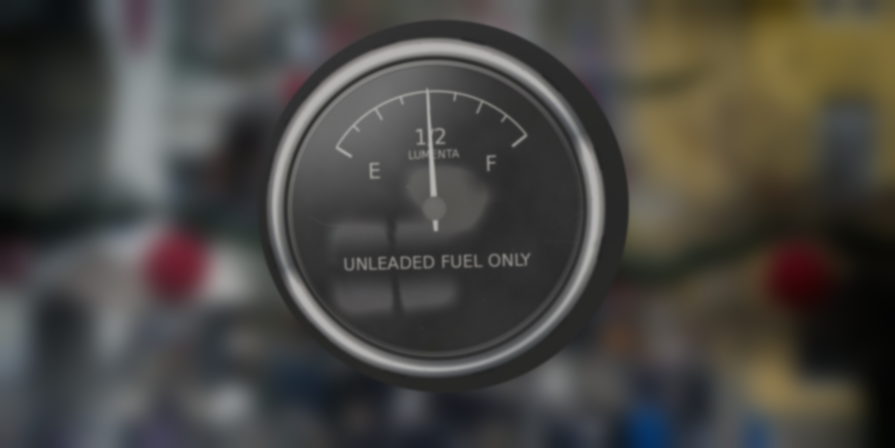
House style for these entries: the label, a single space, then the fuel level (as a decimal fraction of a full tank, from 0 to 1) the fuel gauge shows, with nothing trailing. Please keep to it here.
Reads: 0.5
